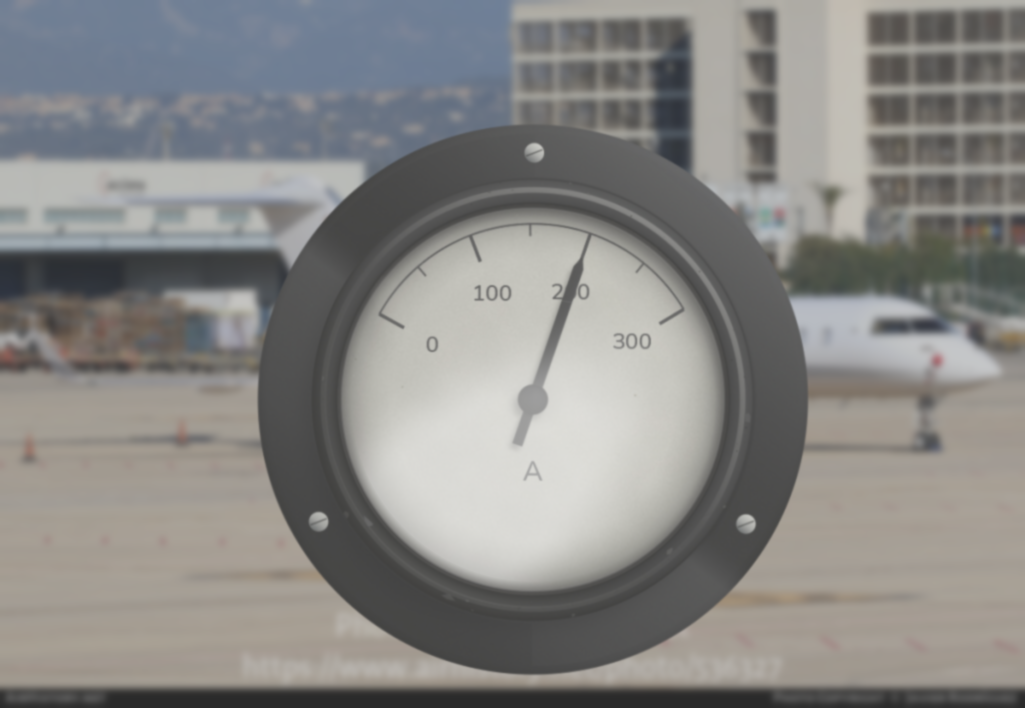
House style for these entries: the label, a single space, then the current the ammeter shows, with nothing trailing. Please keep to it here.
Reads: 200 A
